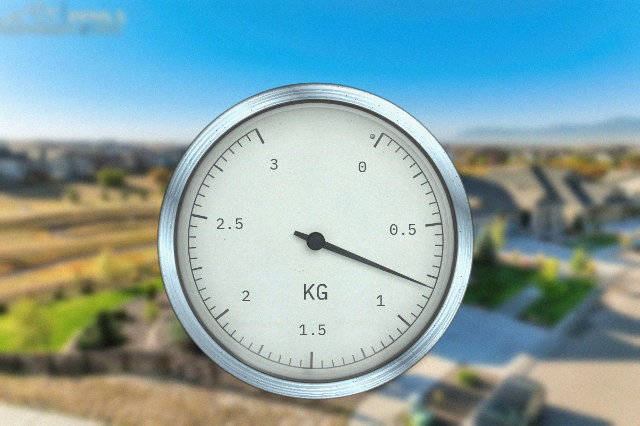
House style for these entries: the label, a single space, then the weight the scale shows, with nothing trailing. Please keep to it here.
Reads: 0.8 kg
